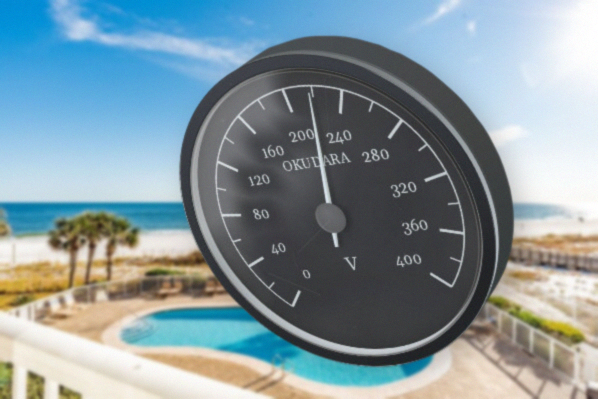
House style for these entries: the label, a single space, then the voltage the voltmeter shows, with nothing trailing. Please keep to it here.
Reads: 220 V
